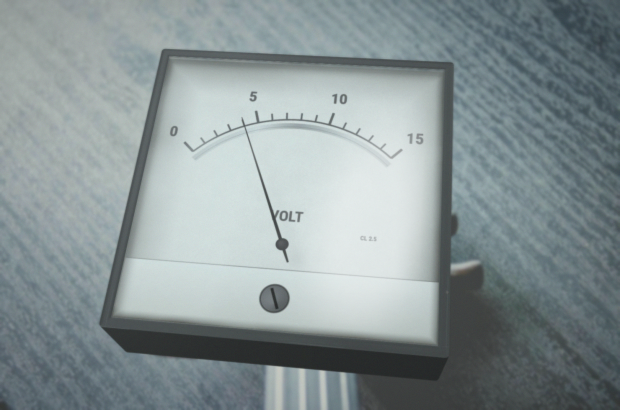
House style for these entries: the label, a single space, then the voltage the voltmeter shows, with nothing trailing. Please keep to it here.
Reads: 4 V
